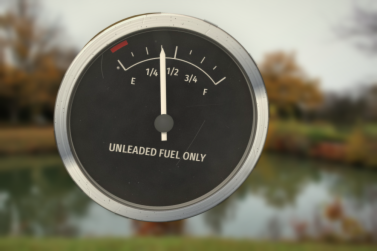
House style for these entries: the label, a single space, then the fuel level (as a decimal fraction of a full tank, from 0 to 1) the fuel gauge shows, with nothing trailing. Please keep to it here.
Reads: 0.375
